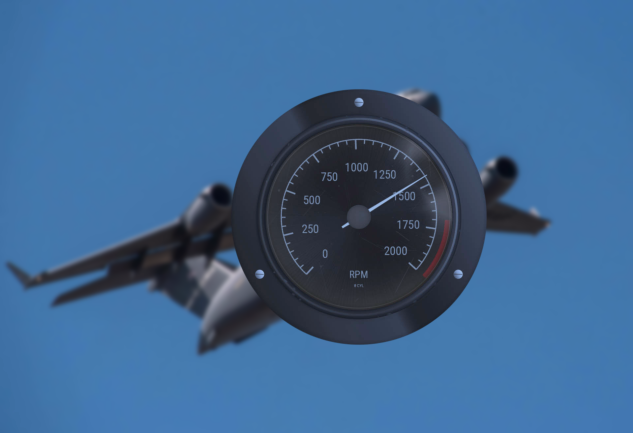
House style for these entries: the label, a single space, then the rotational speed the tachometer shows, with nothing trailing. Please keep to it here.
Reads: 1450 rpm
